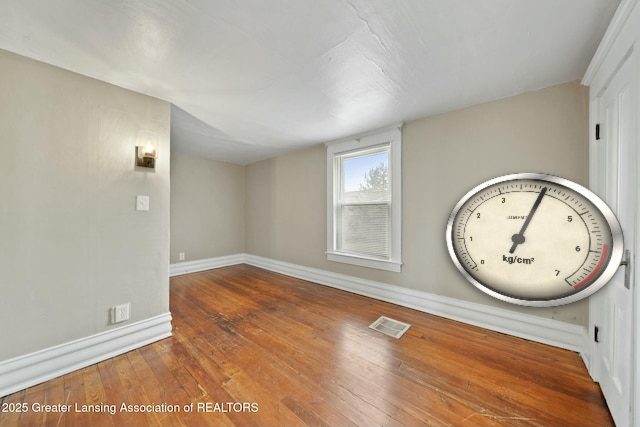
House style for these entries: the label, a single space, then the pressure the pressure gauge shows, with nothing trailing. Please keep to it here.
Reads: 4 kg/cm²
